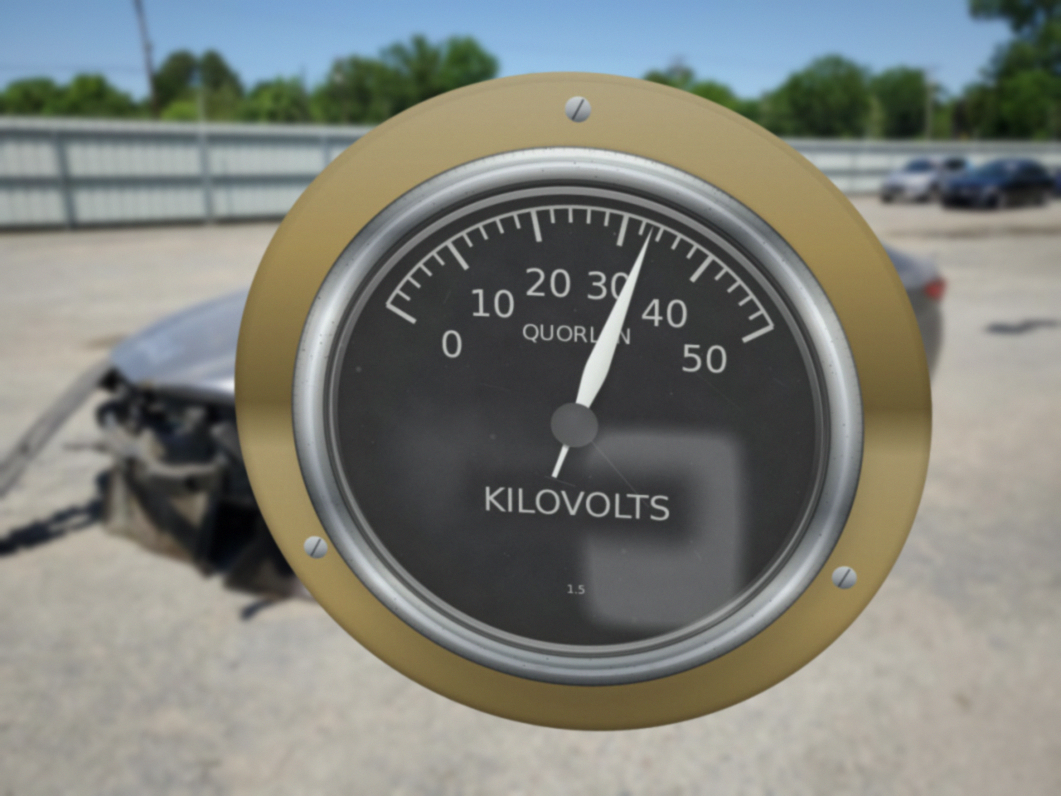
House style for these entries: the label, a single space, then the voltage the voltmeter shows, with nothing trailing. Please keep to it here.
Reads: 33 kV
